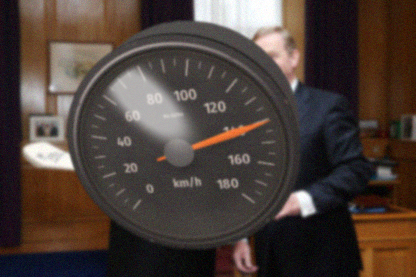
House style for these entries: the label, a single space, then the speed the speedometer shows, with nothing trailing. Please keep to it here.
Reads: 140 km/h
